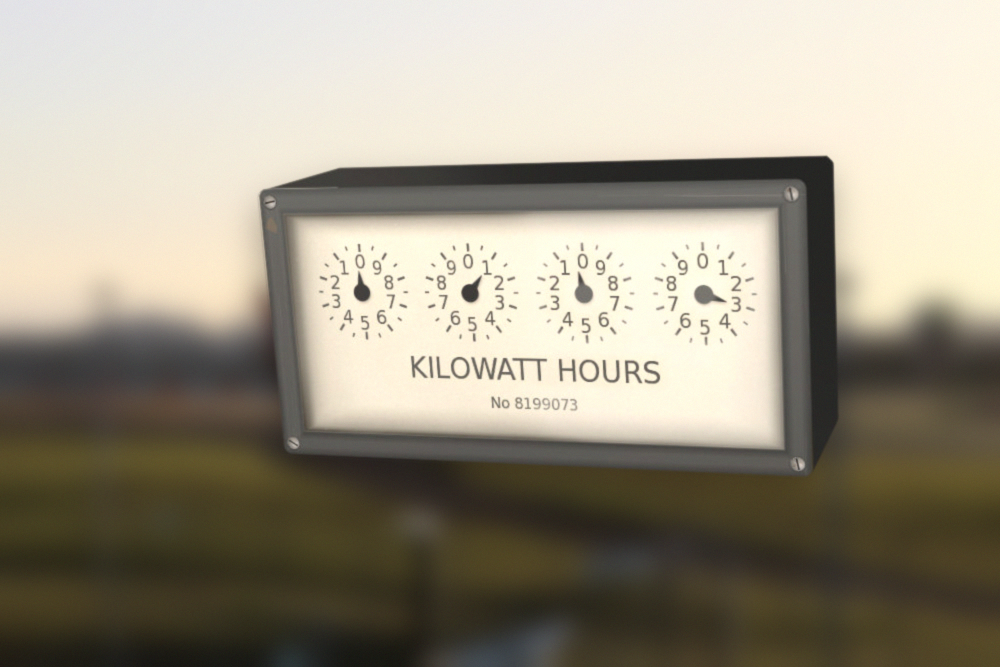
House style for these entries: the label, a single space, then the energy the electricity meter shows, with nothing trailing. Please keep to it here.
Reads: 103 kWh
